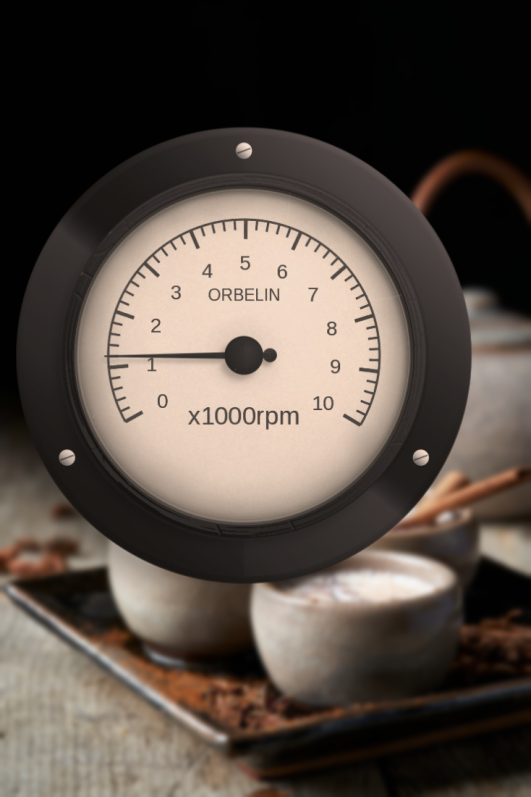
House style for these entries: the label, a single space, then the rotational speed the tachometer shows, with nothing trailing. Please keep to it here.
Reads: 1200 rpm
